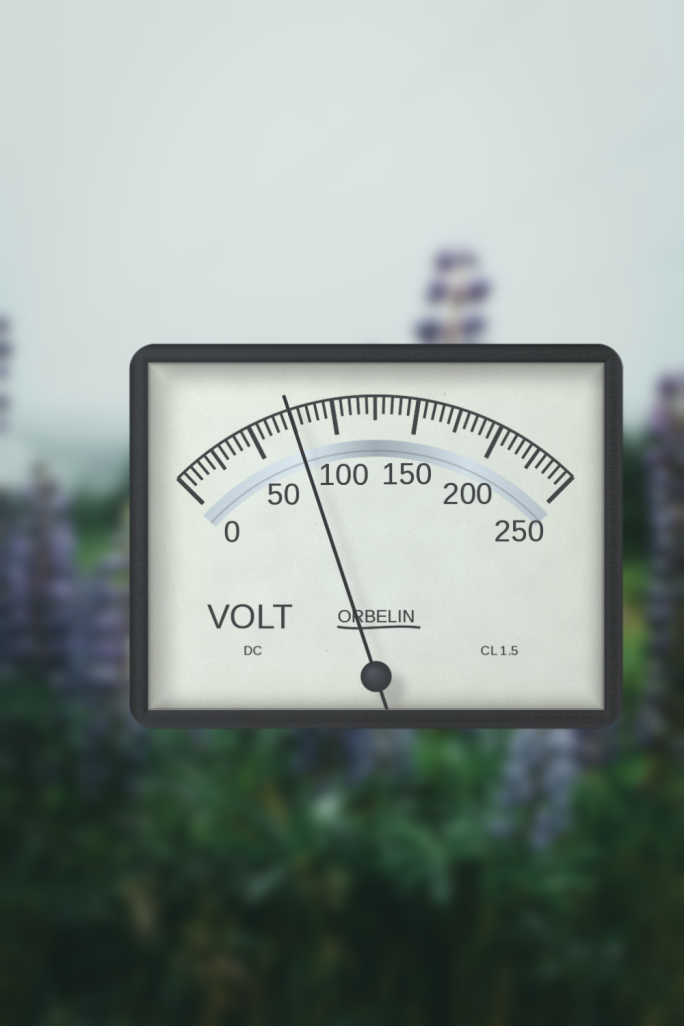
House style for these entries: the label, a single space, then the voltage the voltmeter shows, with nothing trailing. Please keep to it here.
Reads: 75 V
